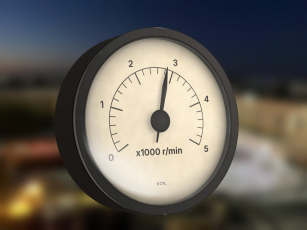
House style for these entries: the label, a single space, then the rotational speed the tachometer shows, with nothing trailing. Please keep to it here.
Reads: 2800 rpm
